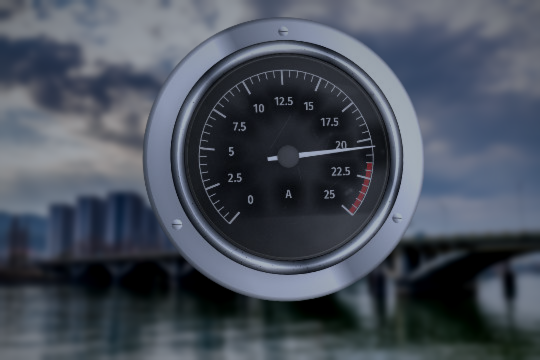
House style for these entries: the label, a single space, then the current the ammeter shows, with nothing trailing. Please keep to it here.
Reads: 20.5 A
